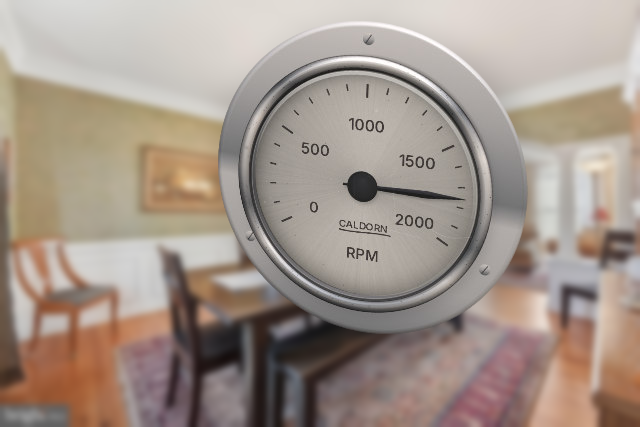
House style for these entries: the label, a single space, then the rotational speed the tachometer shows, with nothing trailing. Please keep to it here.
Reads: 1750 rpm
